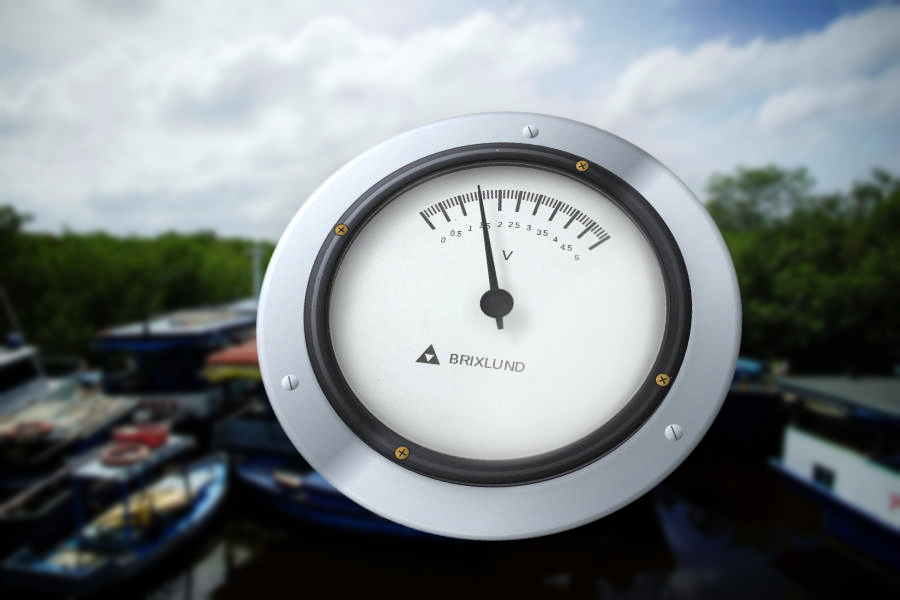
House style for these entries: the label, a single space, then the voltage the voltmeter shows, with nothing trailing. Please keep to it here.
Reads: 1.5 V
